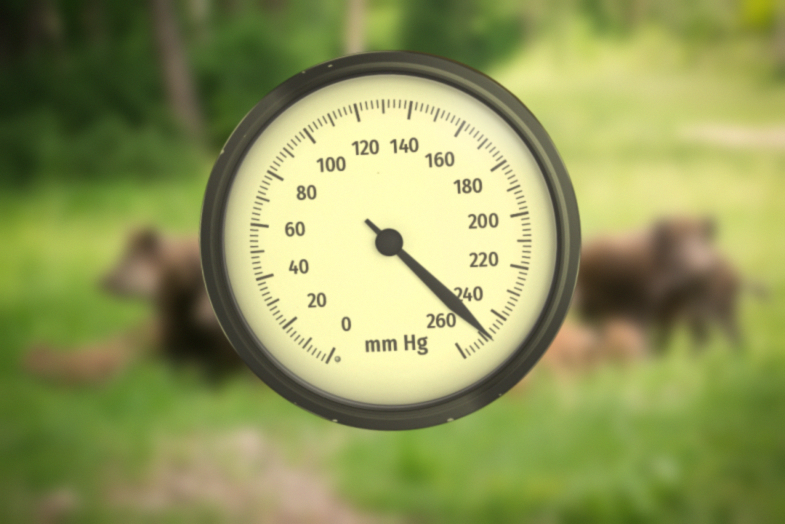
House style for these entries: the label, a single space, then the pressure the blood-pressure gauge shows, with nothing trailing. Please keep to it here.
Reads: 248 mmHg
